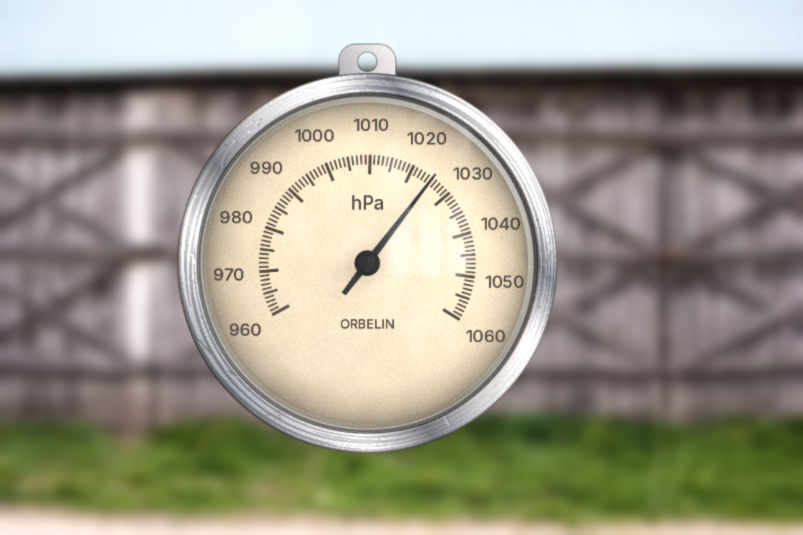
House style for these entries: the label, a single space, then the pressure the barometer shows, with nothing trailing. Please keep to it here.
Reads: 1025 hPa
